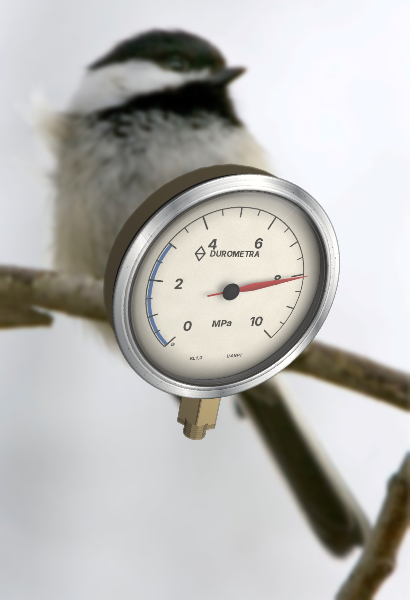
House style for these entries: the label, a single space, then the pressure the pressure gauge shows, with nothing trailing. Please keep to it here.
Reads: 8 MPa
